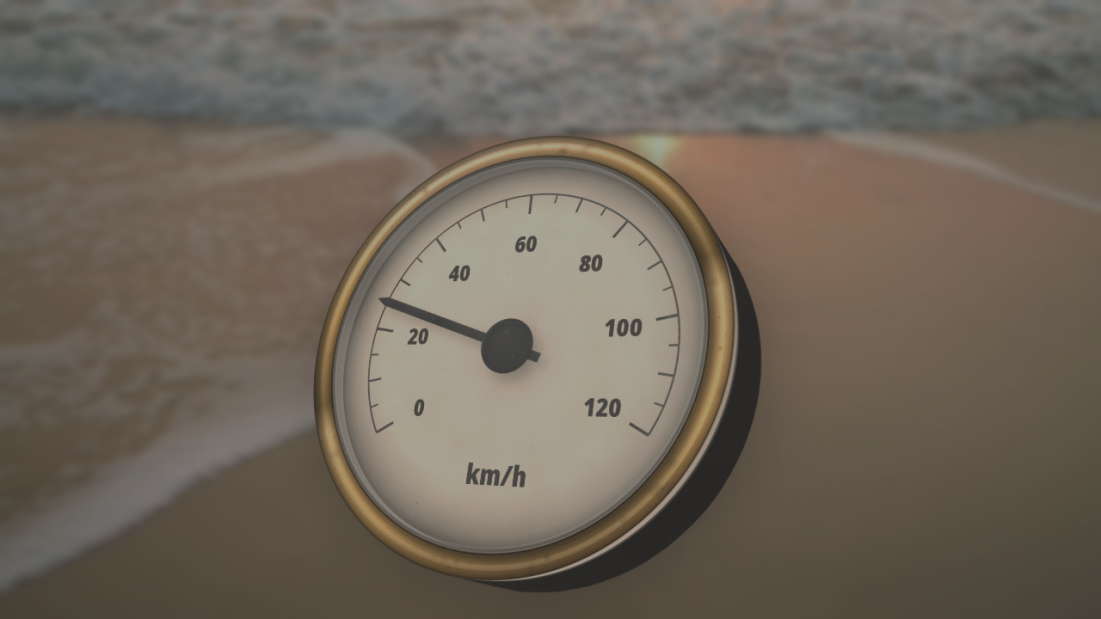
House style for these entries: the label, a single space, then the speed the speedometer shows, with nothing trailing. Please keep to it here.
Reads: 25 km/h
